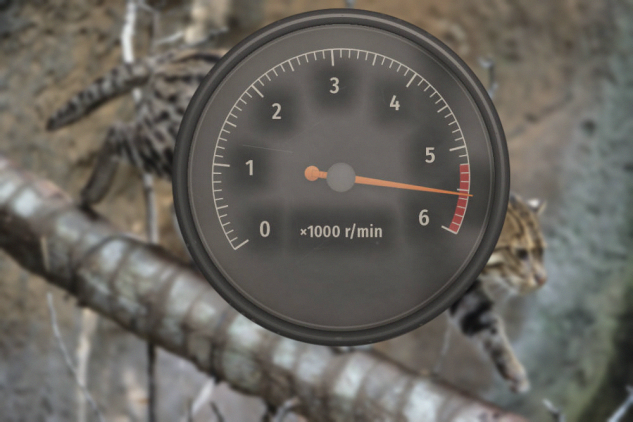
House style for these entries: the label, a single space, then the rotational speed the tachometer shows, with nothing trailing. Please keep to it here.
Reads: 5550 rpm
